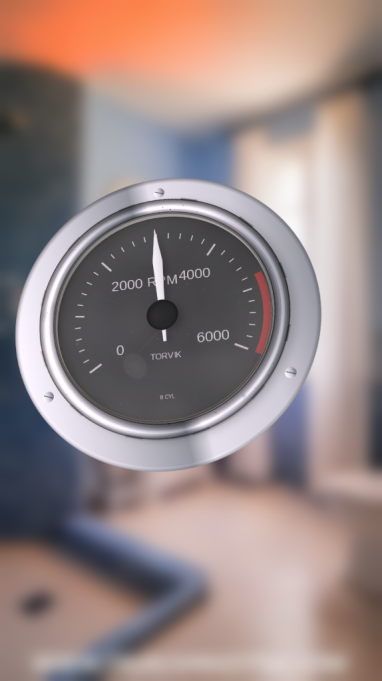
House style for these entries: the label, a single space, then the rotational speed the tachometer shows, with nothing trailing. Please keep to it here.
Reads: 3000 rpm
